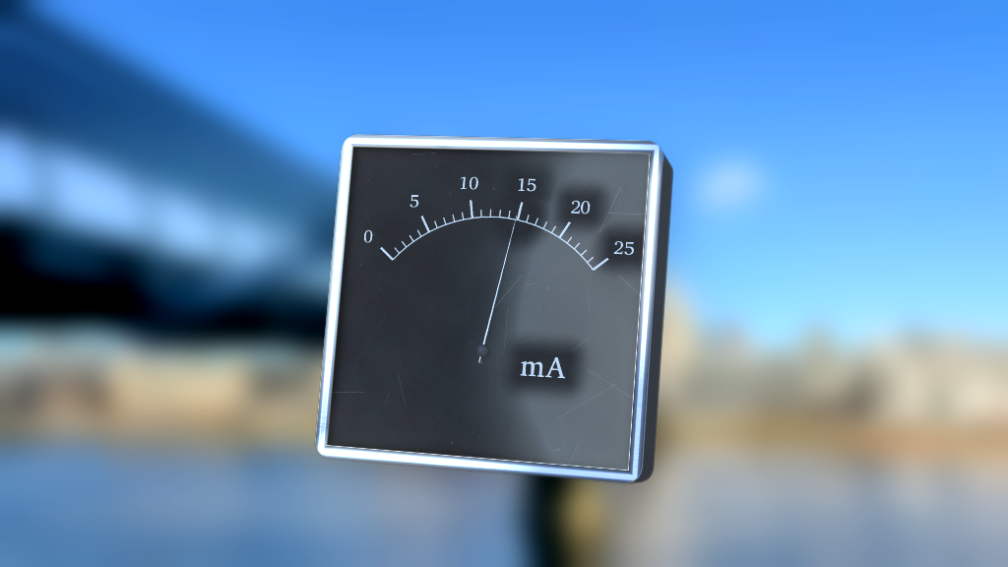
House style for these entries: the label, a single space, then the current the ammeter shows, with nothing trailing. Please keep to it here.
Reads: 15 mA
